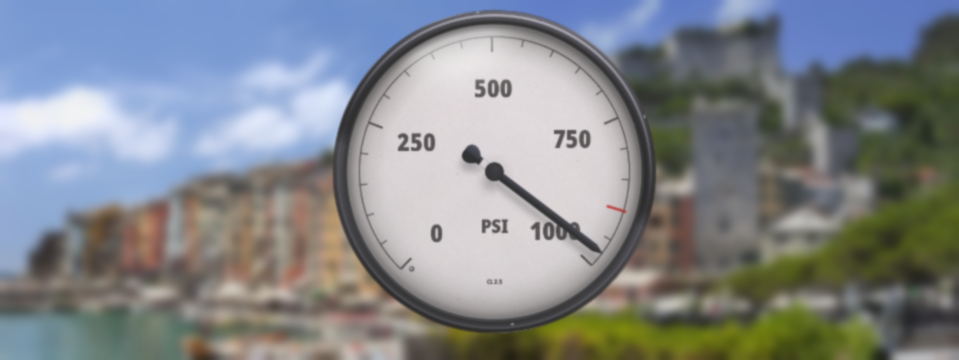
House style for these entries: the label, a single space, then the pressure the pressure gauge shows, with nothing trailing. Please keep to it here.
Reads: 975 psi
